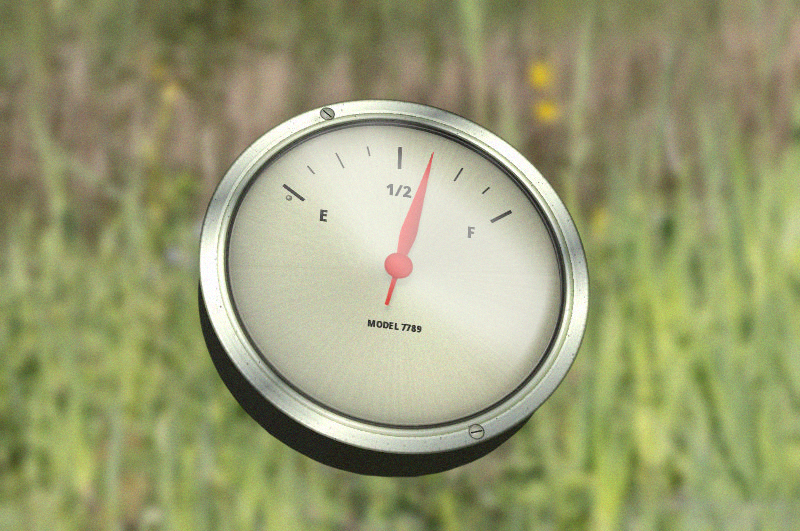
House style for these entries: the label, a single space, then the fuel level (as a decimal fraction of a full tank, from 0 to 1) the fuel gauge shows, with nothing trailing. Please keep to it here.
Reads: 0.625
